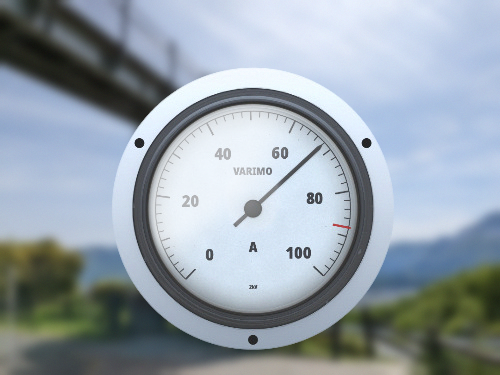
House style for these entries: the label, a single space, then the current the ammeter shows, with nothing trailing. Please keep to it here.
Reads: 68 A
